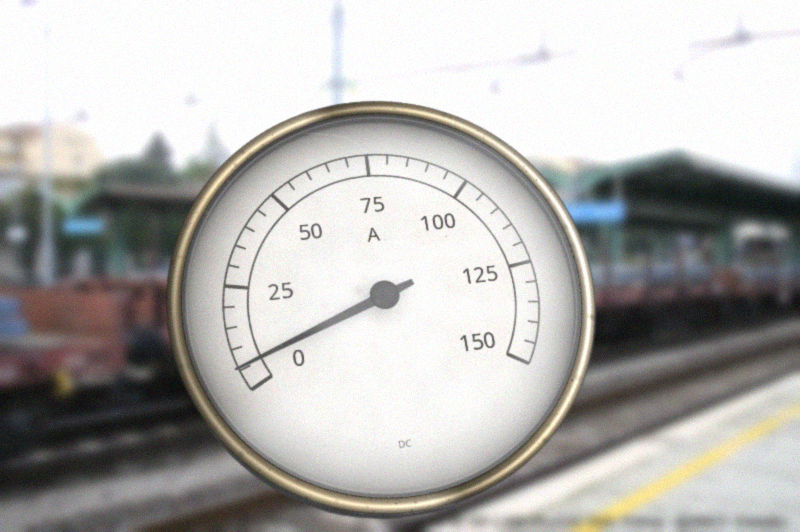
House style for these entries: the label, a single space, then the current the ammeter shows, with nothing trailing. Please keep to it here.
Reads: 5 A
